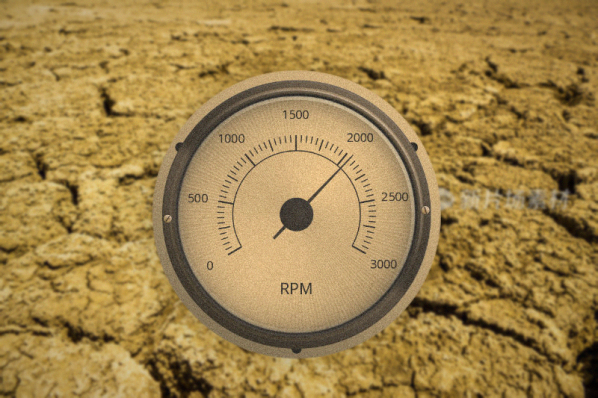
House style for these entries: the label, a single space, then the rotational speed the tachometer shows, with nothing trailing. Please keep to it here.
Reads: 2050 rpm
